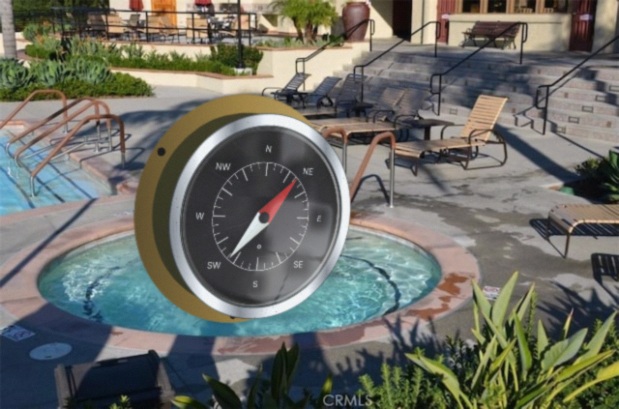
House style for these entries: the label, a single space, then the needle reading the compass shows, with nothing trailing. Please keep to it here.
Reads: 40 °
